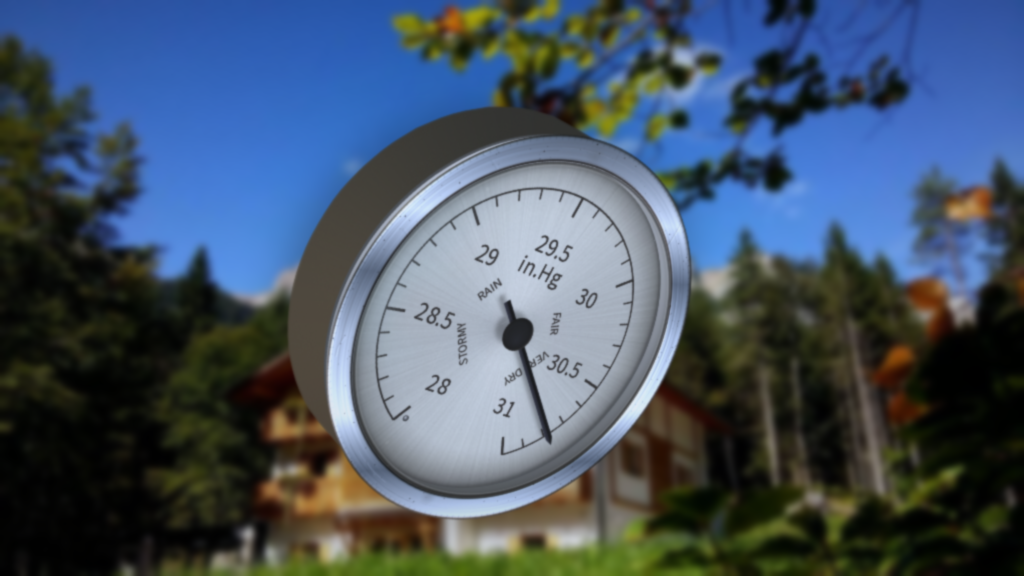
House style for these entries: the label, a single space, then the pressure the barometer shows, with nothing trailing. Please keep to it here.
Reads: 30.8 inHg
